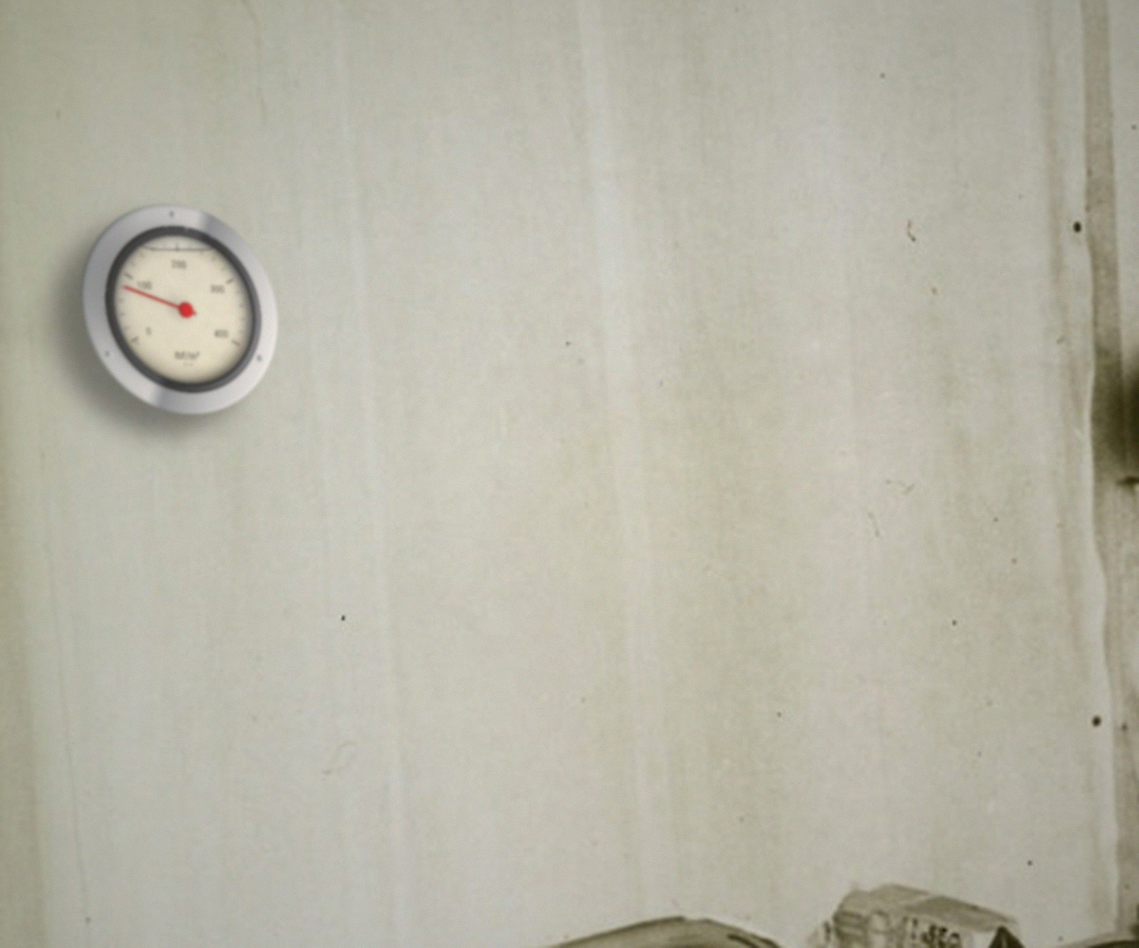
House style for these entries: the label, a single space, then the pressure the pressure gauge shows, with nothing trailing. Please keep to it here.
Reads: 80 psi
